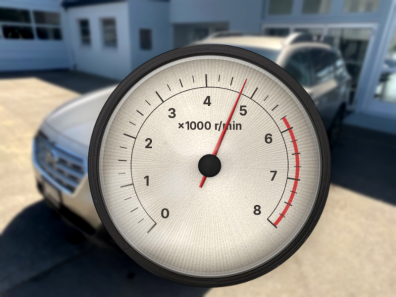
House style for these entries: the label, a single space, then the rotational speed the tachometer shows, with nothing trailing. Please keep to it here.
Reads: 4750 rpm
